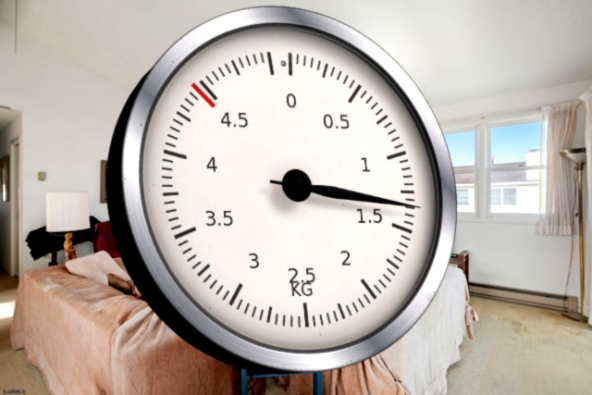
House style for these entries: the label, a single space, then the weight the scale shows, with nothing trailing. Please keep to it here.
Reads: 1.35 kg
